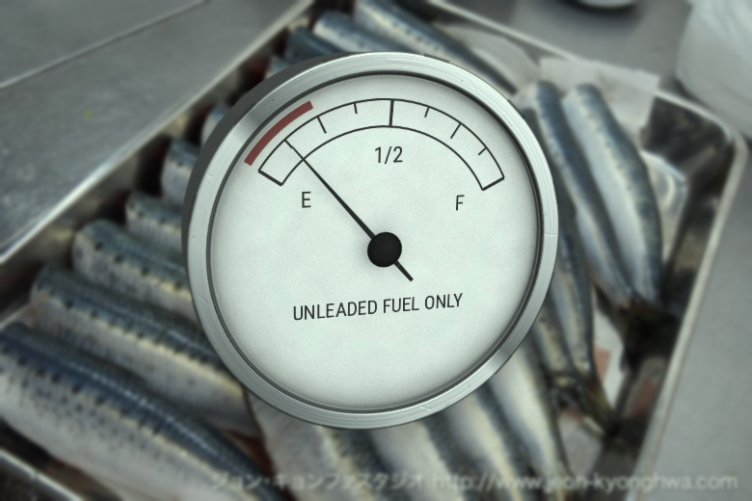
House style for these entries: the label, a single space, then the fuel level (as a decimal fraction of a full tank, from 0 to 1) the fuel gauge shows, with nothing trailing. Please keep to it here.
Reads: 0.125
